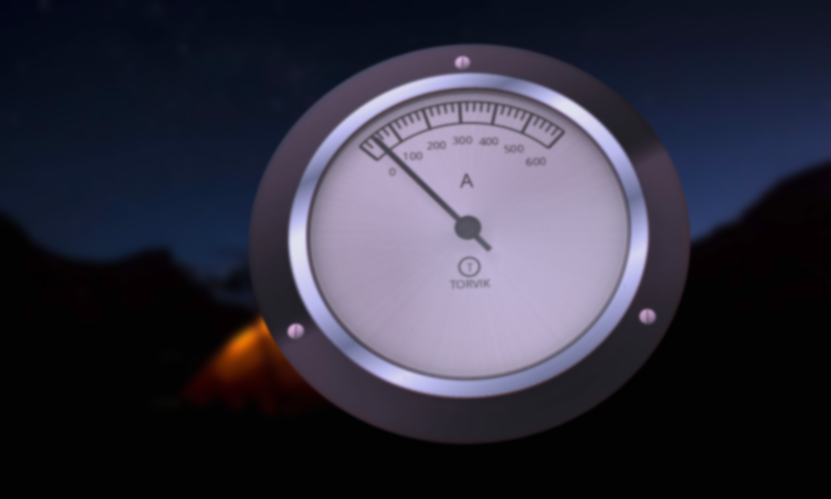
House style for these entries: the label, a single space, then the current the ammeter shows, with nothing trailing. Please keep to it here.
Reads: 40 A
